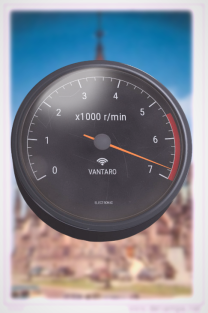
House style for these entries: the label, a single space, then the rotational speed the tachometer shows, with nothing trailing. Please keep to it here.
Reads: 6800 rpm
